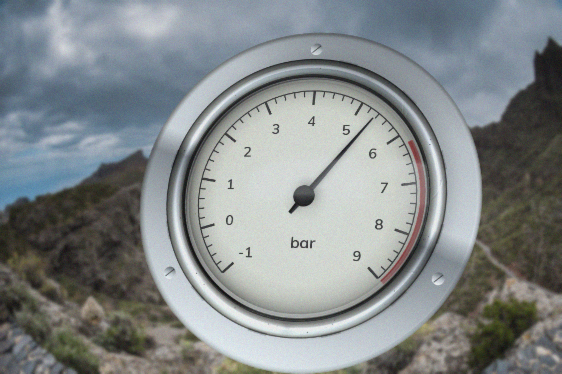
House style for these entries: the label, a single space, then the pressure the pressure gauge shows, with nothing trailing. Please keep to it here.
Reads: 5.4 bar
